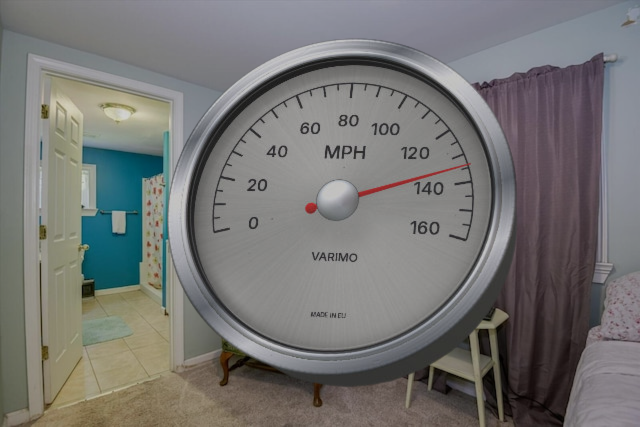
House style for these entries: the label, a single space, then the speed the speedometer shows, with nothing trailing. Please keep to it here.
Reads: 135 mph
